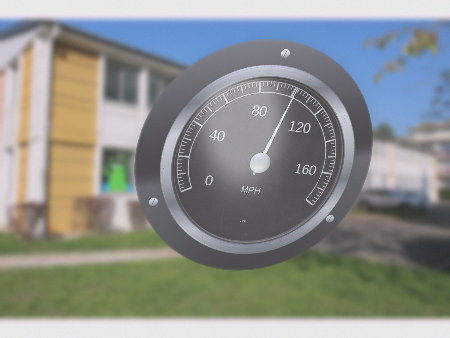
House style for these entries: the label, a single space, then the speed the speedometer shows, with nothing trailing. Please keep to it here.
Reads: 100 mph
